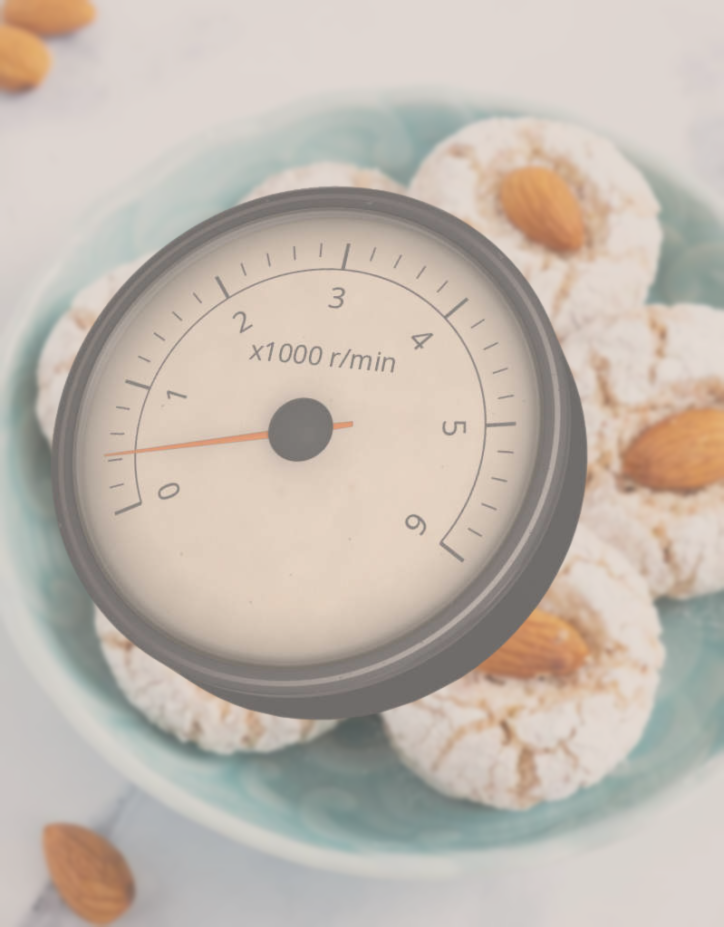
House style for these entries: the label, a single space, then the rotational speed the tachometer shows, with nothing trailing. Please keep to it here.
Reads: 400 rpm
